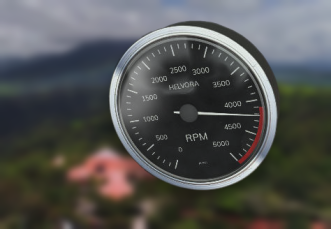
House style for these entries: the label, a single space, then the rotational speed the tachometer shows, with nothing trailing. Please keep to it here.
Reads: 4200 rpm
